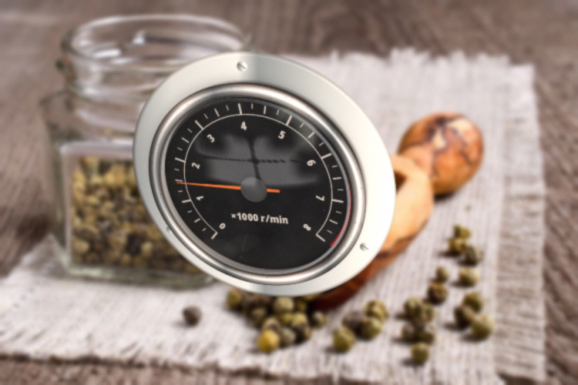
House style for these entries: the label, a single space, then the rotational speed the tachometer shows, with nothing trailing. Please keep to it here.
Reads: 1500 rpm
